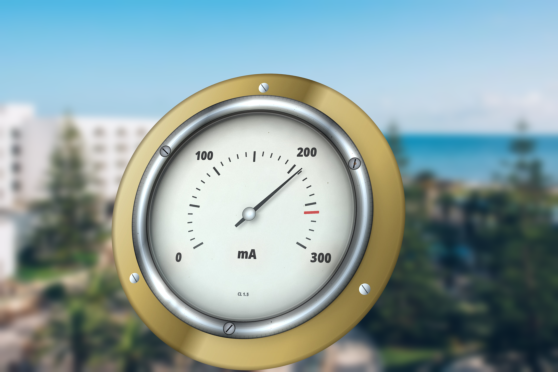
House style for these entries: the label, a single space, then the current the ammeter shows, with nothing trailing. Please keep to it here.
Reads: 210 mA
